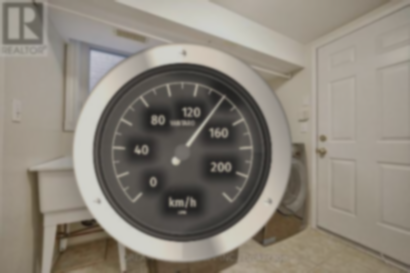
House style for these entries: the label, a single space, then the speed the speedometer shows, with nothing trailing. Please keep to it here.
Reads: 140 km/h
